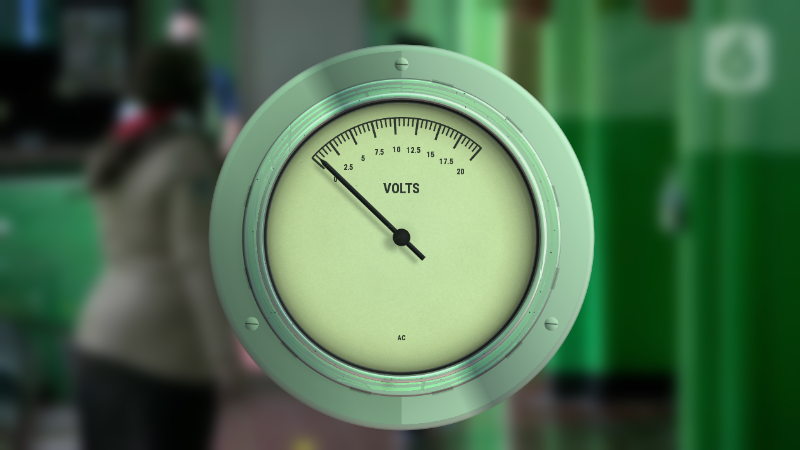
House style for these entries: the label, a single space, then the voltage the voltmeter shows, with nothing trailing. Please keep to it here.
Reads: 0.5 V
